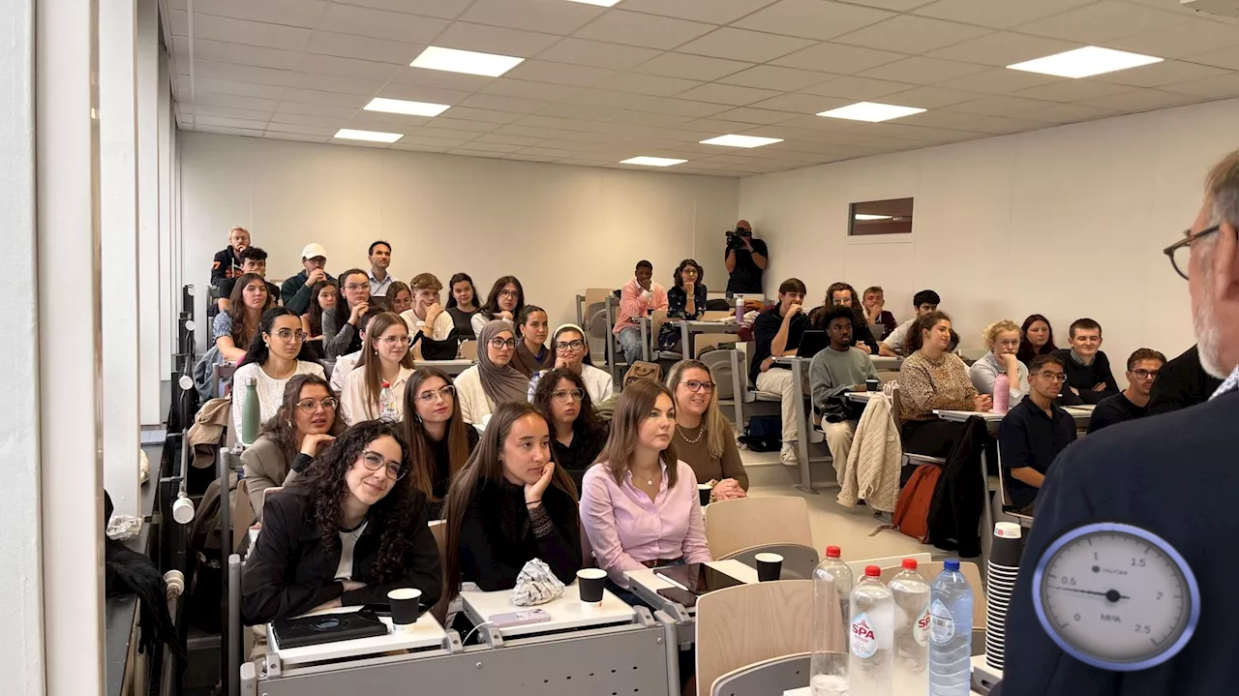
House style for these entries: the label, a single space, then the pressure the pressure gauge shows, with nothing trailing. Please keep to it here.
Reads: 0.4 MPa
